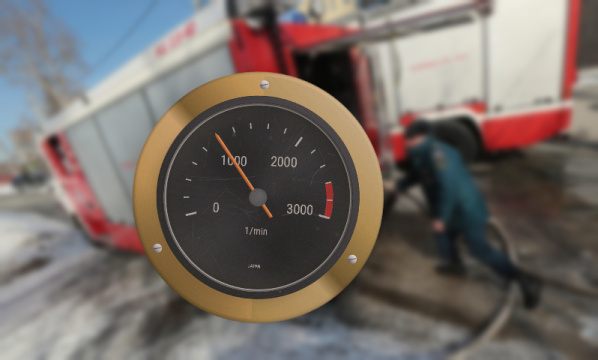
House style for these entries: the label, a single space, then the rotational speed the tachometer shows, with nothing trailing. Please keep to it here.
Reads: 1000 rpm
